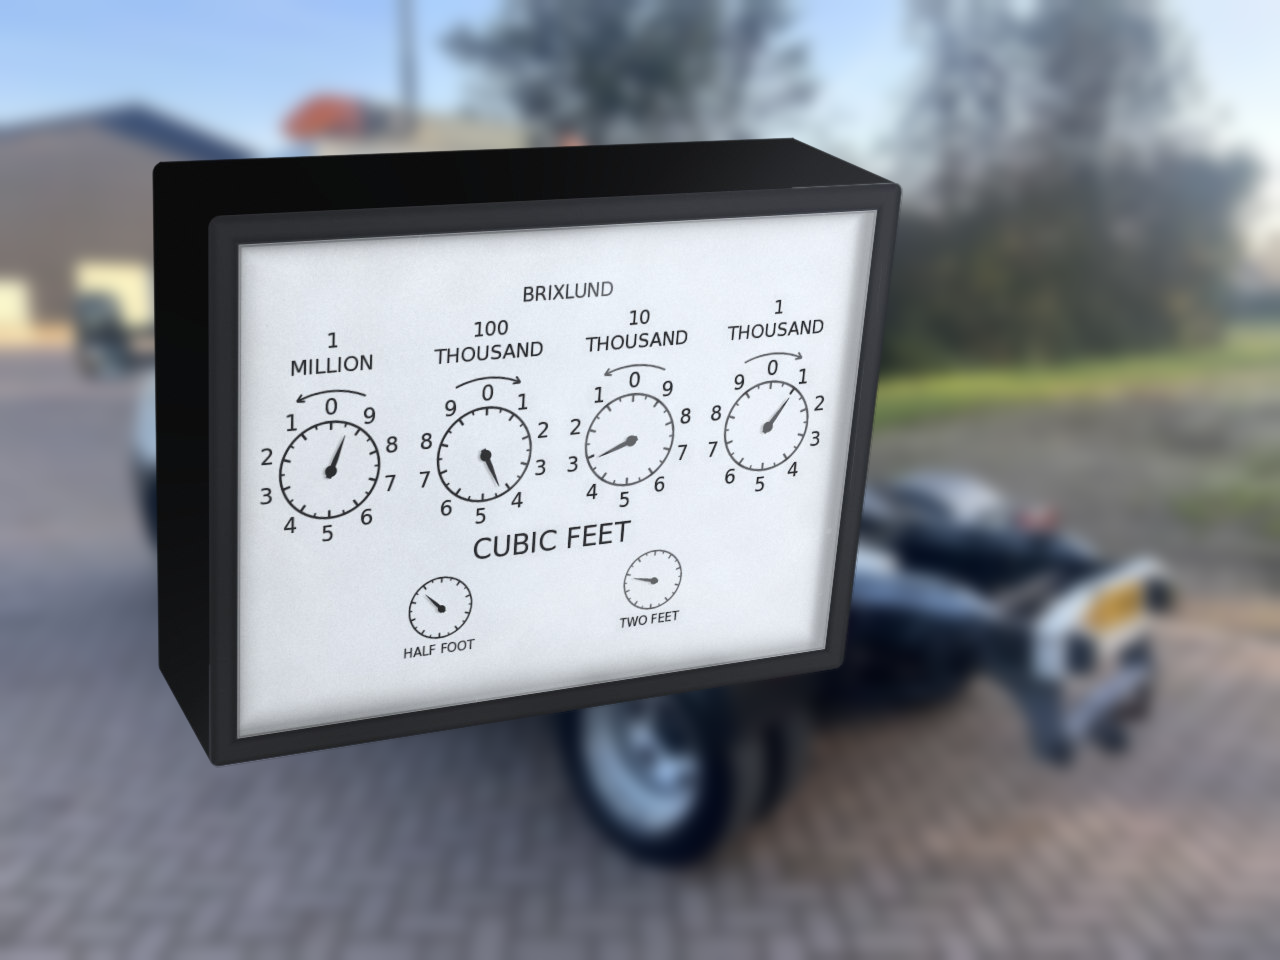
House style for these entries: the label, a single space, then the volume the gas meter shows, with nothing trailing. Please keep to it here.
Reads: 943100 ft³
